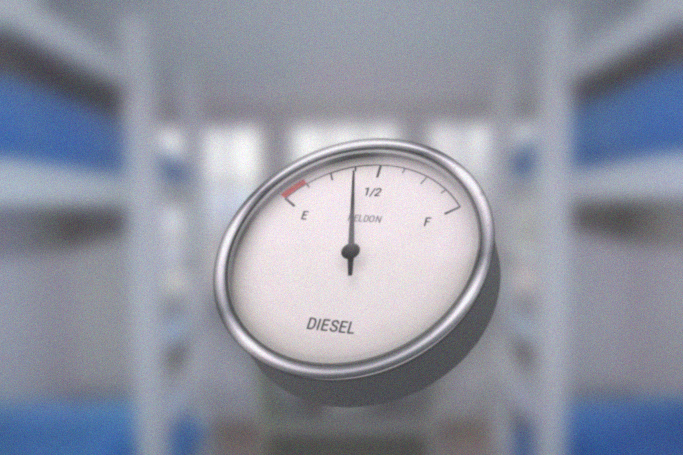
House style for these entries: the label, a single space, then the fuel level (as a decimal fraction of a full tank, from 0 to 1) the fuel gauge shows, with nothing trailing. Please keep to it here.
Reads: 0.375
